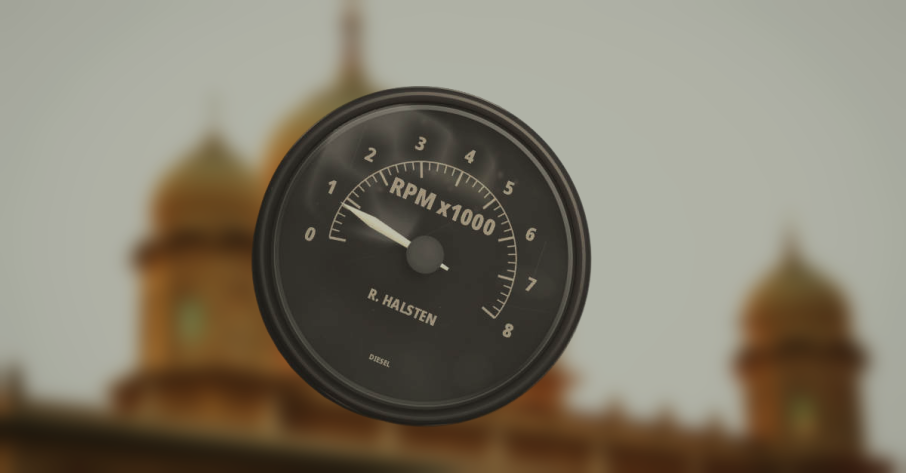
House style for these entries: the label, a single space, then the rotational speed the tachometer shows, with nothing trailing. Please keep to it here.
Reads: 800 rpm
